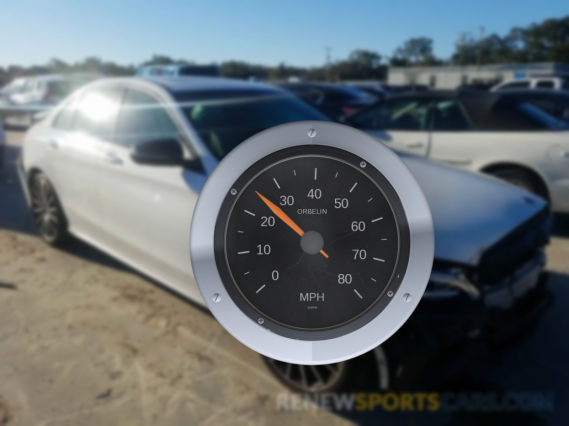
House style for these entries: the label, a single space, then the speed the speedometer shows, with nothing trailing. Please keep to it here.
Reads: 25 mph
